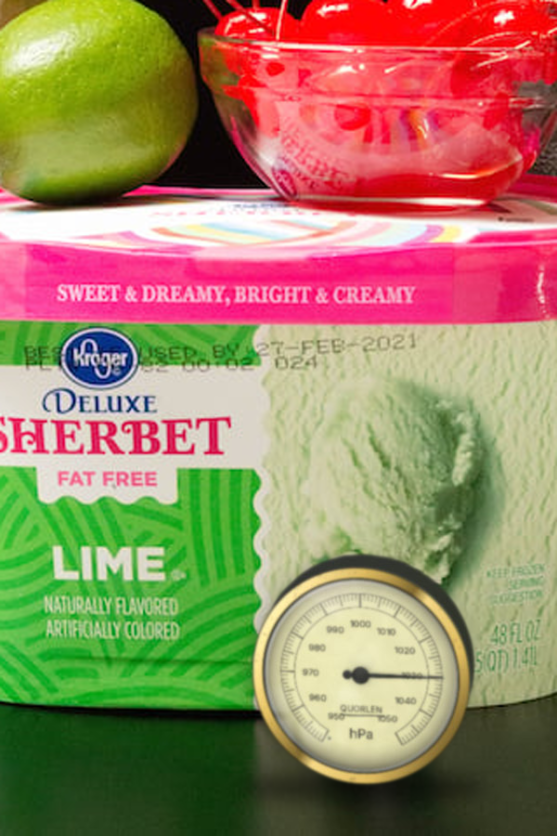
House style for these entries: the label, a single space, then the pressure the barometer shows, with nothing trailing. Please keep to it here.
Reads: 1030 hPa
